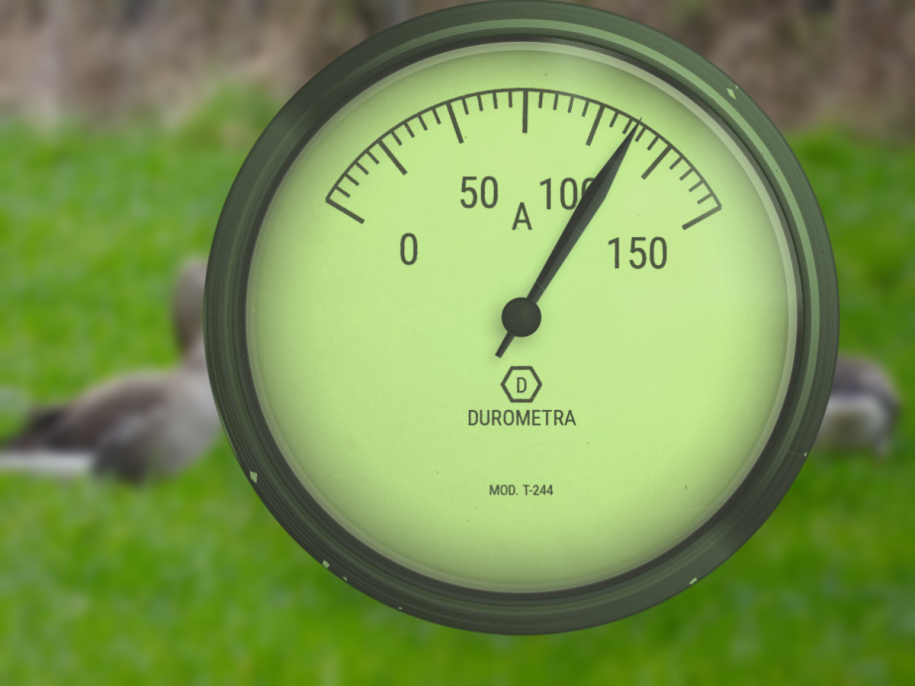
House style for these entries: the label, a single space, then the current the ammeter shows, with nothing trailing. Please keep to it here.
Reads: 112.5 A
